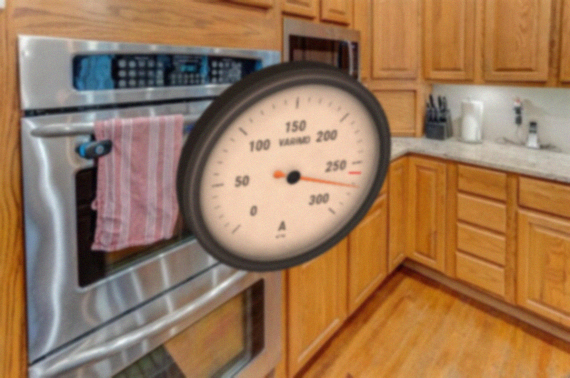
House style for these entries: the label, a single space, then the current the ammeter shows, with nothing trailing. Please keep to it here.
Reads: 270 A
